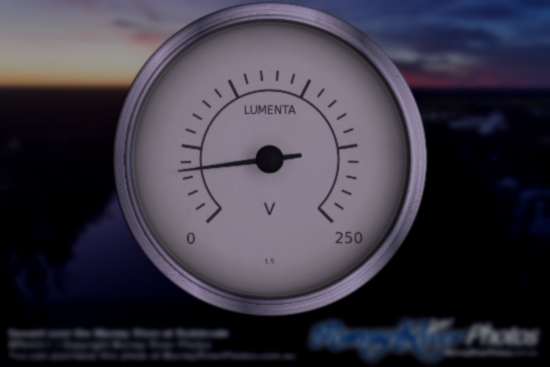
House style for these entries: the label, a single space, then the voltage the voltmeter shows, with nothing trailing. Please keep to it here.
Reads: 35 V
